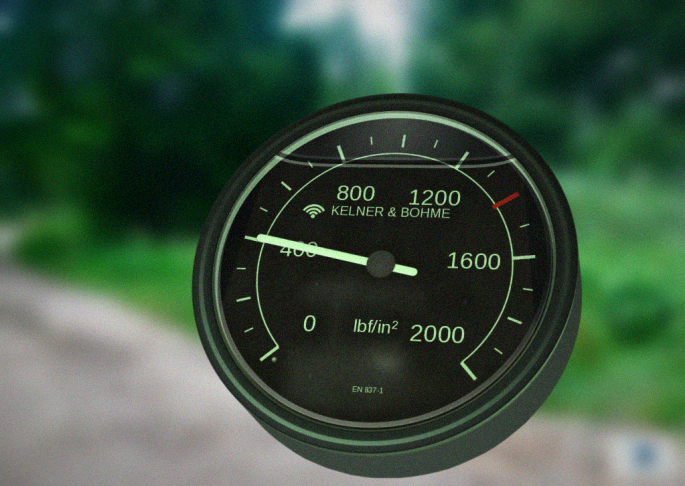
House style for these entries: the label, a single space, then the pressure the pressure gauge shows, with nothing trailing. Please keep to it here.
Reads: 400 psi
